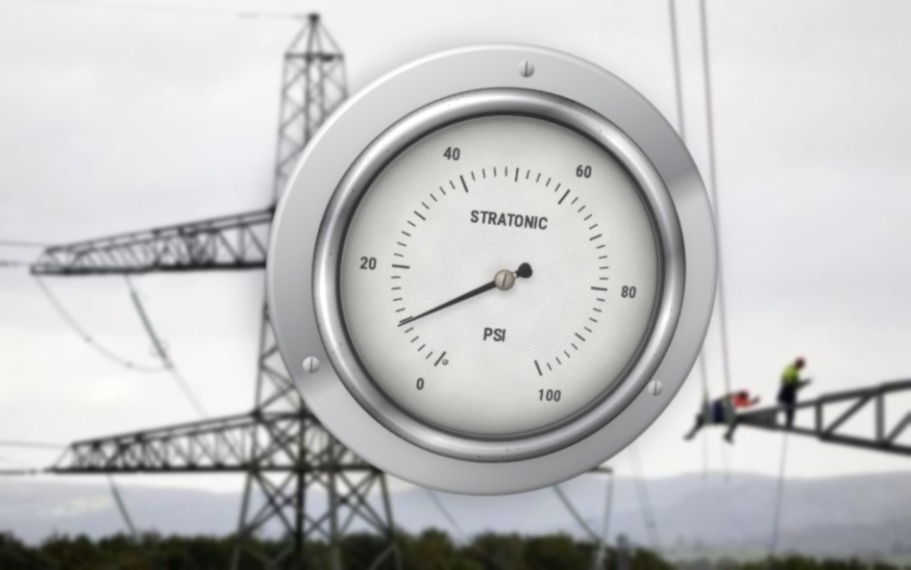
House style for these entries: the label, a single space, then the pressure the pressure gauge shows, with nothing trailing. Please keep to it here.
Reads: 10 psi
